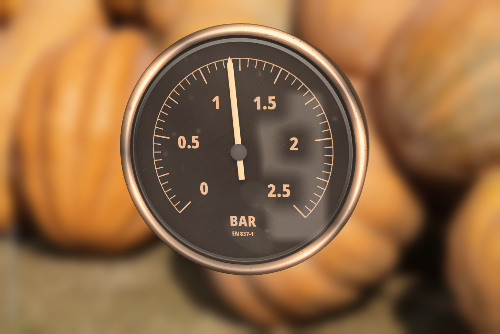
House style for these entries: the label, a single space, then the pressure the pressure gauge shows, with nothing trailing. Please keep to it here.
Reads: 1.2 bar
